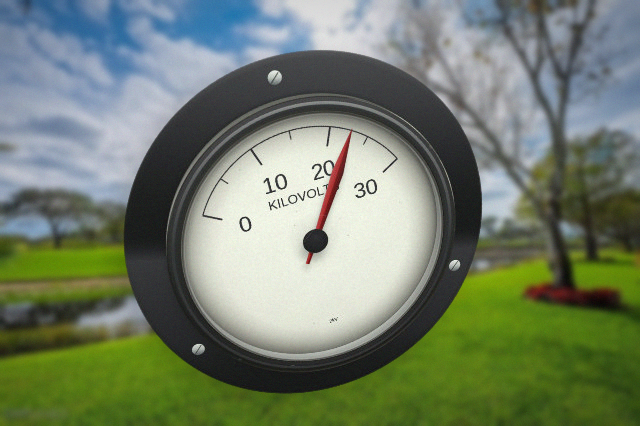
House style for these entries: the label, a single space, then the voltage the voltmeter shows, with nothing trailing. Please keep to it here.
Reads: 22.5 kV
